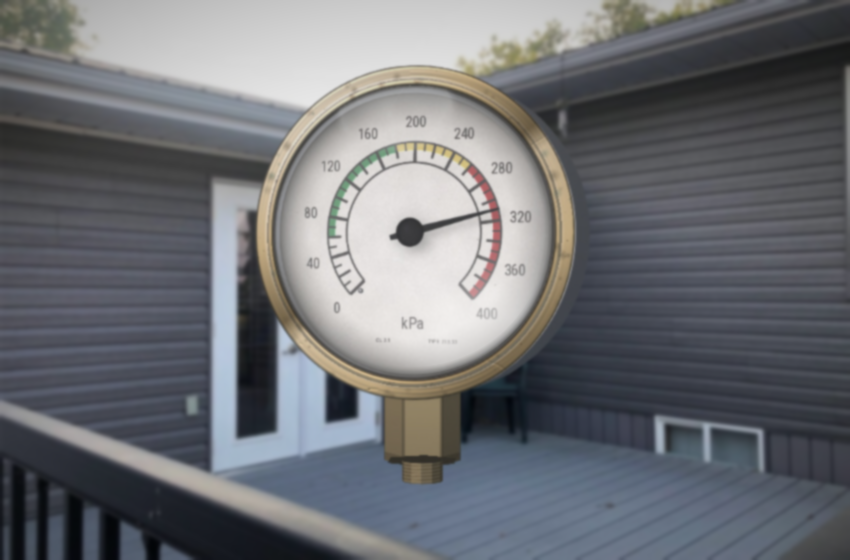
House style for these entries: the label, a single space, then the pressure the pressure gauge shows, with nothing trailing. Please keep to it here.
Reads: 310 kPa
